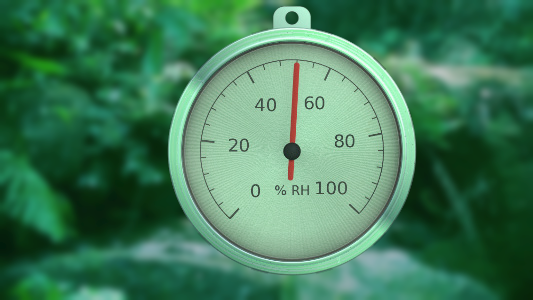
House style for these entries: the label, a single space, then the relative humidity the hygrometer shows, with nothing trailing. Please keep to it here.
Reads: 52 %
